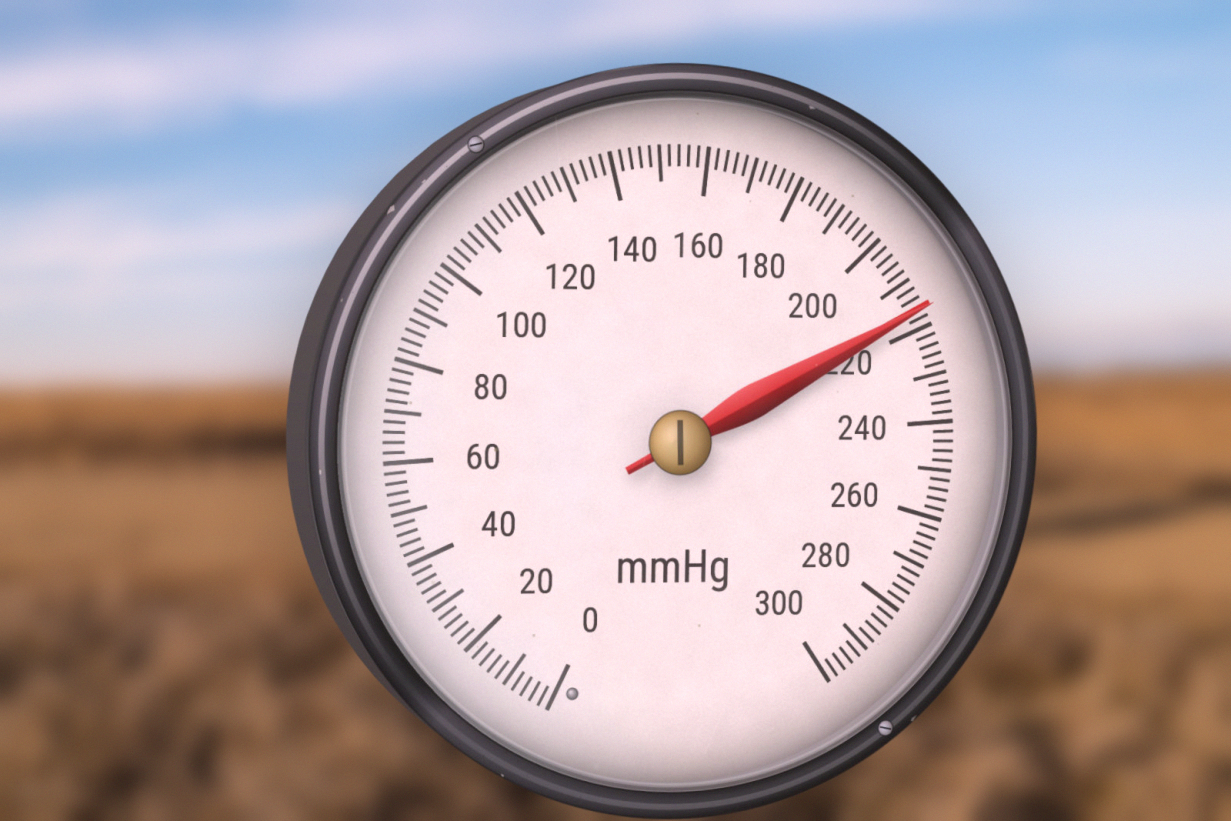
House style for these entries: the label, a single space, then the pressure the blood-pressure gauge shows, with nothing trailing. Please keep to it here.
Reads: 216 mmHg
